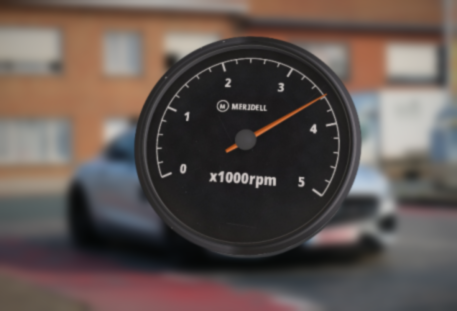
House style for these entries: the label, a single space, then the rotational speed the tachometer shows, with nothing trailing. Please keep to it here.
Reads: 3600 rpm
